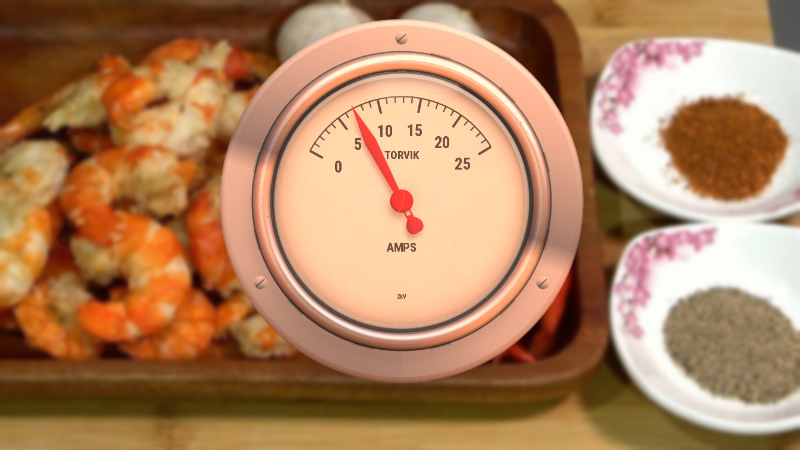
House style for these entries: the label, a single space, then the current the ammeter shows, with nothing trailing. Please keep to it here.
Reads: 7 A
